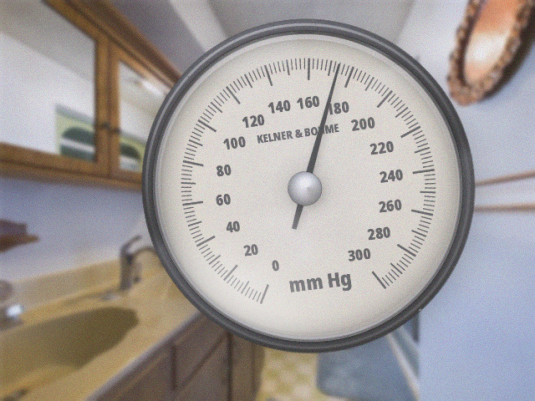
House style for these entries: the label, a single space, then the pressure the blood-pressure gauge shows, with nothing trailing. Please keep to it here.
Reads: 174 mmHg
